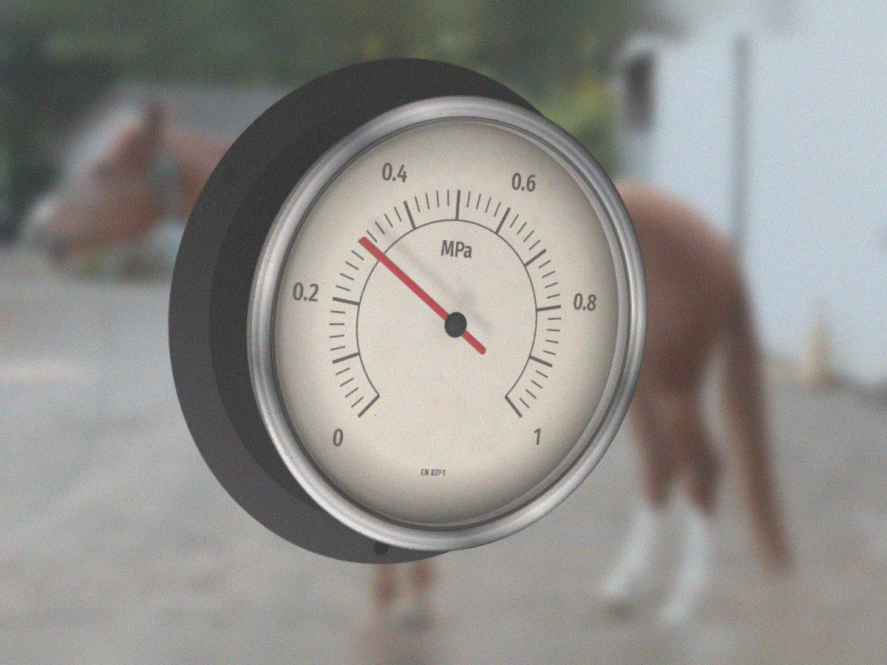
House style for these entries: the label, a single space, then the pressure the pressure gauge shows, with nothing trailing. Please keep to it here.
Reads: 0.3 MPa
